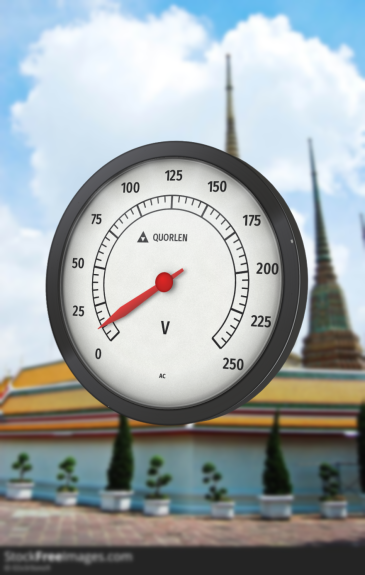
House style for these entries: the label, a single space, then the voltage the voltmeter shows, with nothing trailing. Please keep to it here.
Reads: 10 V
